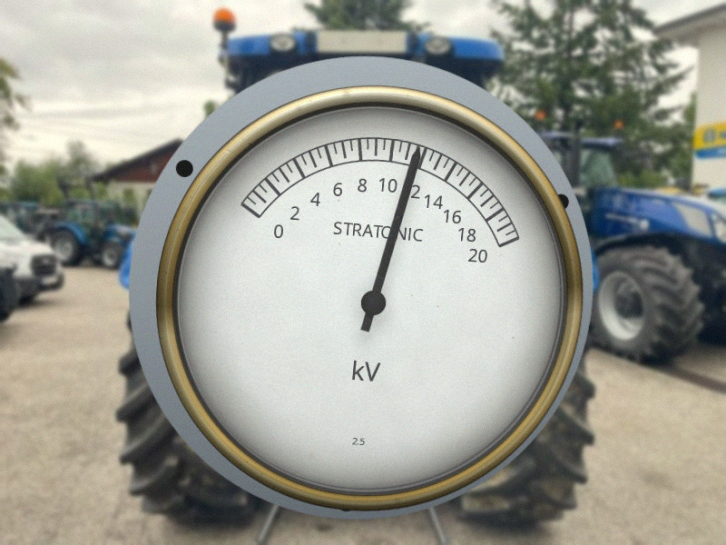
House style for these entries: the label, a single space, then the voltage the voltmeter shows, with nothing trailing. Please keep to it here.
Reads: 11.5 kV
